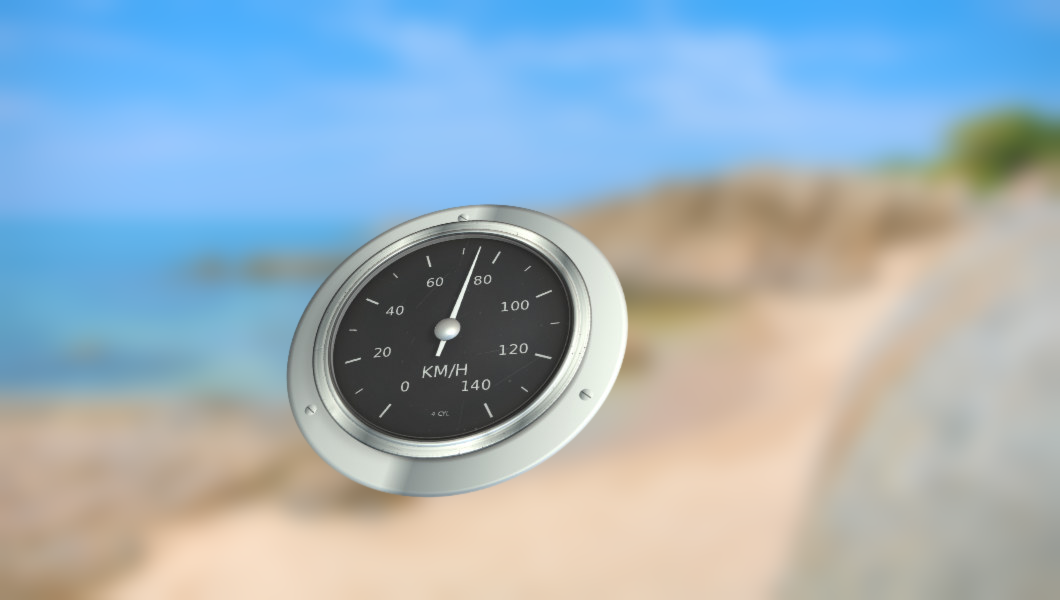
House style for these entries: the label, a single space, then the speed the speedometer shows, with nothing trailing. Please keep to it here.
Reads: 75 km/h
